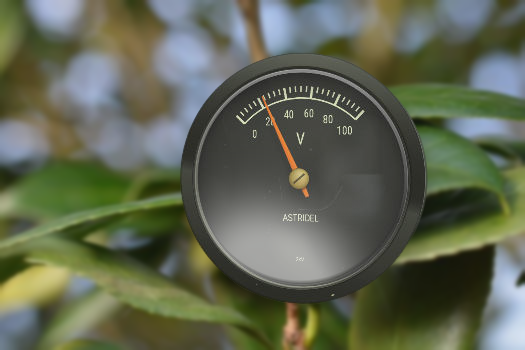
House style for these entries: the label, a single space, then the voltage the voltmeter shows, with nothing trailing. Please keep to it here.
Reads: 24 V
